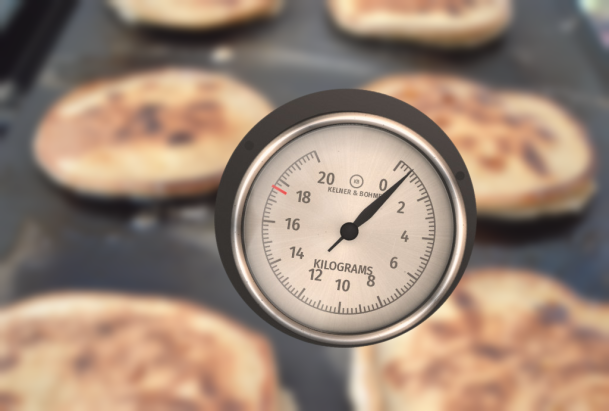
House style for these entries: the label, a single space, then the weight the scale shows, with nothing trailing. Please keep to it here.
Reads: 0.6 kg
